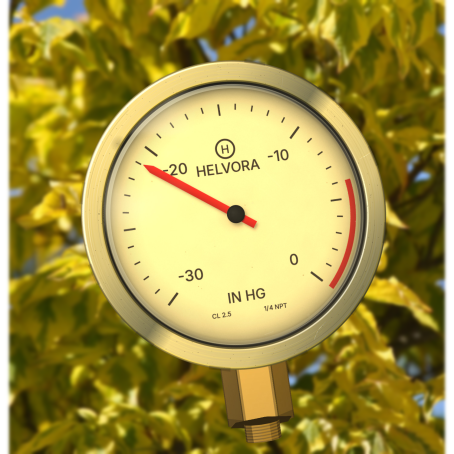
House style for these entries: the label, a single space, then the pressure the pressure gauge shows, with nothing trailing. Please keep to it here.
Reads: -21 inHg
